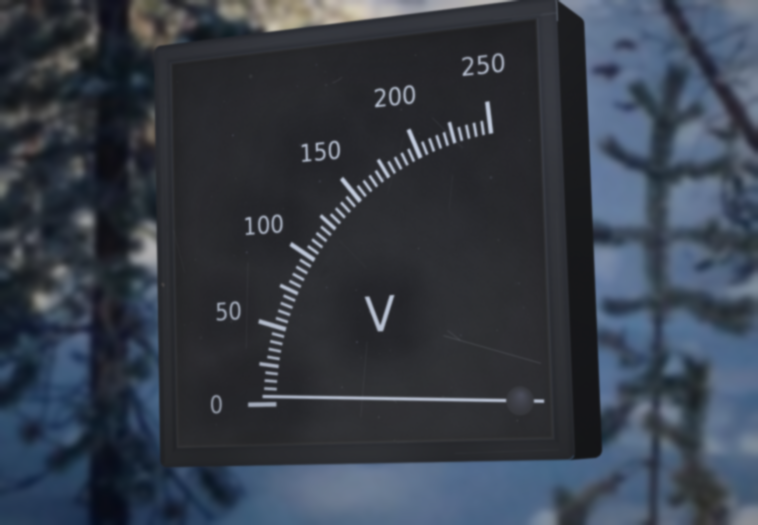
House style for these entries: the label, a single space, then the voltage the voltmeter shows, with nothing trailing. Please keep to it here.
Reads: 5 V
